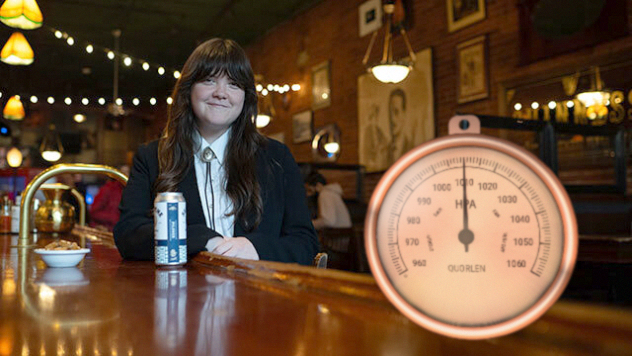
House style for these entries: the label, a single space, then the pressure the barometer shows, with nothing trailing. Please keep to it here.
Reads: 1010 hPa
